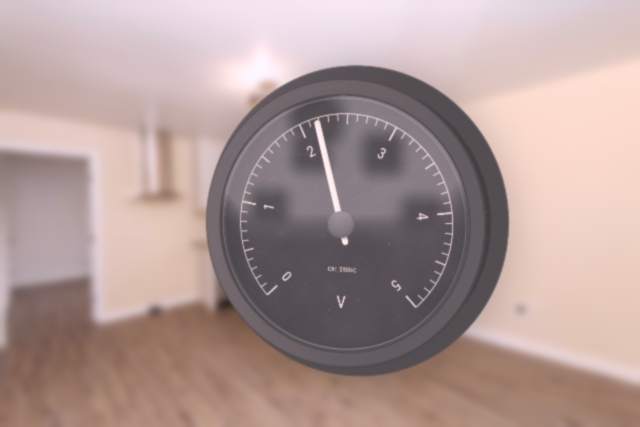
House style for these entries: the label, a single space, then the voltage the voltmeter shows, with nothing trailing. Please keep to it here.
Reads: 2.2 V
